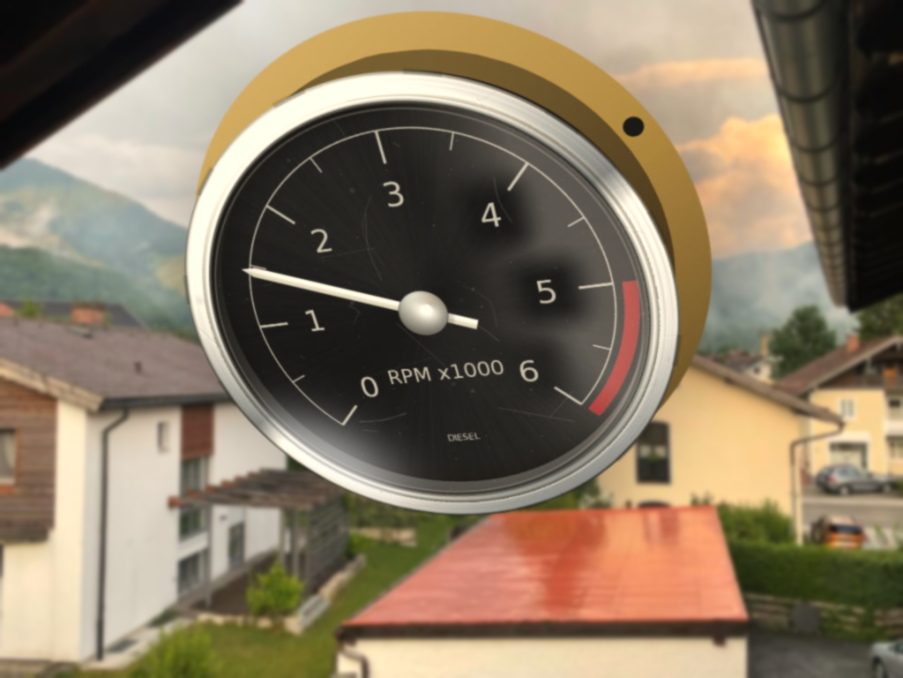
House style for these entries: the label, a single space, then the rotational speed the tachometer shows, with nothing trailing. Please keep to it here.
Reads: 1500 rpm
